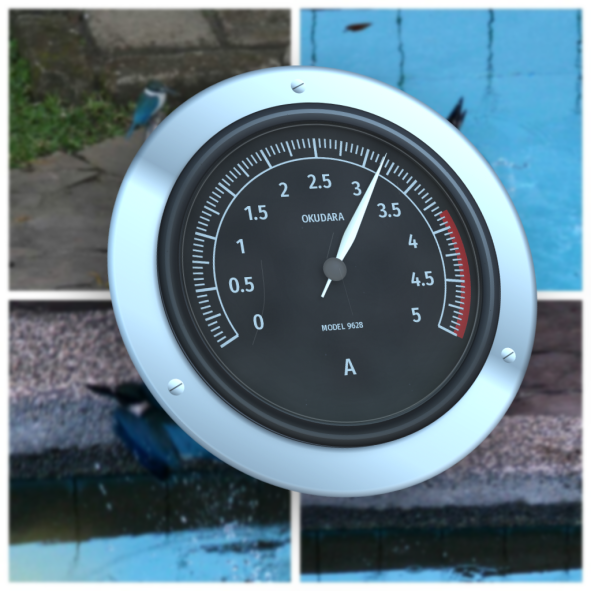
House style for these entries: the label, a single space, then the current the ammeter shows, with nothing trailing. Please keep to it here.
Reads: 3.15 A
